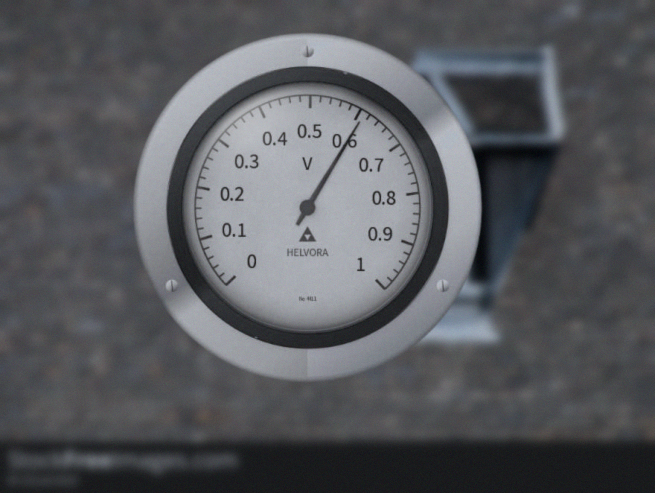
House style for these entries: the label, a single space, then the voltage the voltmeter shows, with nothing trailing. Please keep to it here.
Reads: 0.61 V
